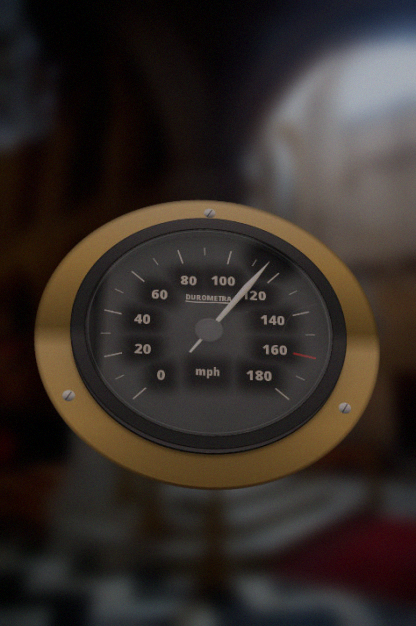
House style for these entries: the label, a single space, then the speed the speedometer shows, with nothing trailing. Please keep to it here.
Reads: 115 mph
